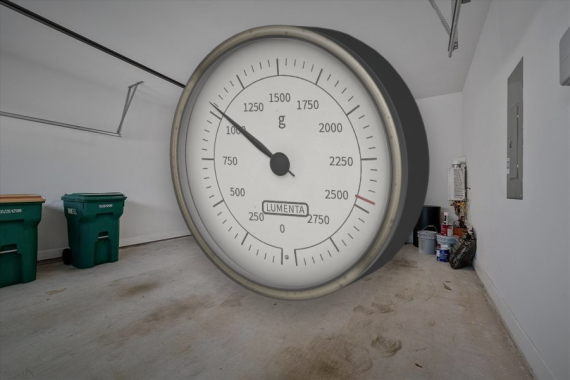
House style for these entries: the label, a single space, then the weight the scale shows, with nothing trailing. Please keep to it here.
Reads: 1050 g
